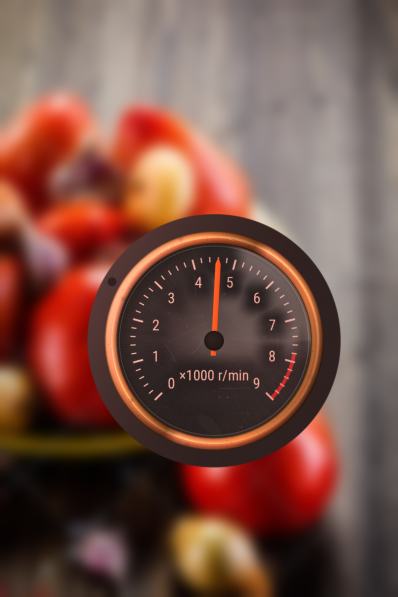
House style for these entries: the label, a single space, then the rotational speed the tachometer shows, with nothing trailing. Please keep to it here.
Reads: 4600 rpm
